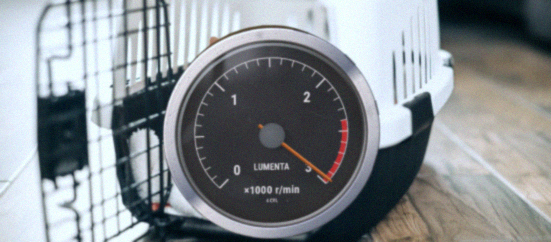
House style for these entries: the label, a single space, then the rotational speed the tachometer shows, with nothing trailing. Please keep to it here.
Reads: 2950 rpm
